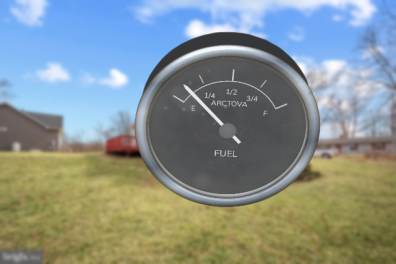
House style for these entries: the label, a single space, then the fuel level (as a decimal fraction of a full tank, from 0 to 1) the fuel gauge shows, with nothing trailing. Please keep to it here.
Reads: 0.125
